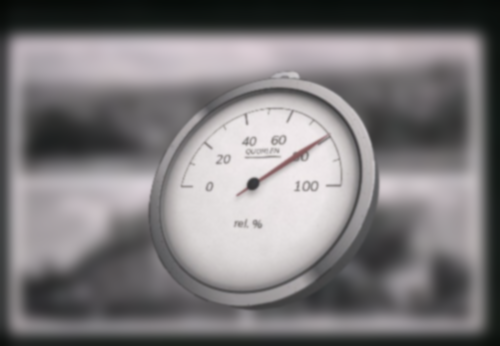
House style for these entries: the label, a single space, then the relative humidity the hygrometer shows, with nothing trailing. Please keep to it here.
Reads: 80 %
